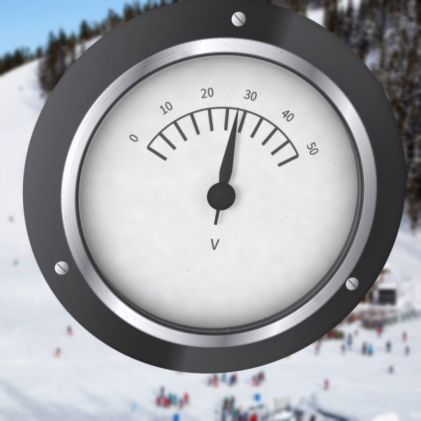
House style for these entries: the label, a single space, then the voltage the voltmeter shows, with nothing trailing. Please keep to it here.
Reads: 27.5 V
